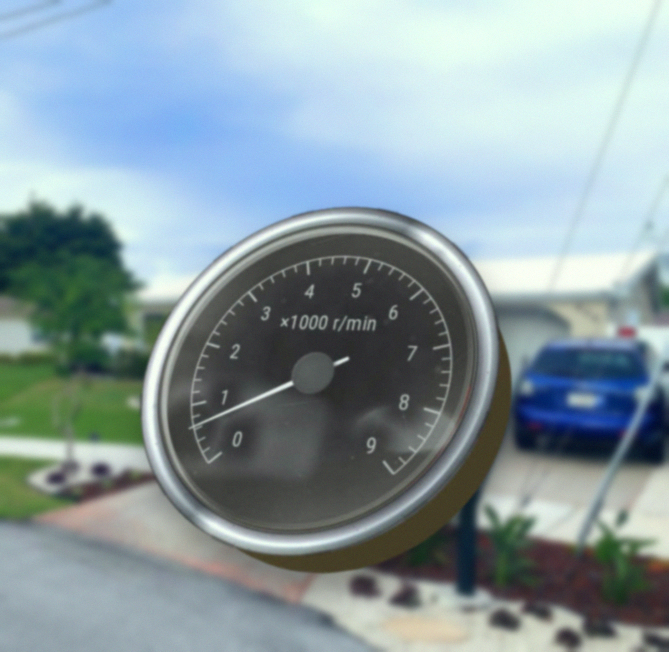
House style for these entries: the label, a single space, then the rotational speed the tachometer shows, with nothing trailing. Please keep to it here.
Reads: 600 rpm
